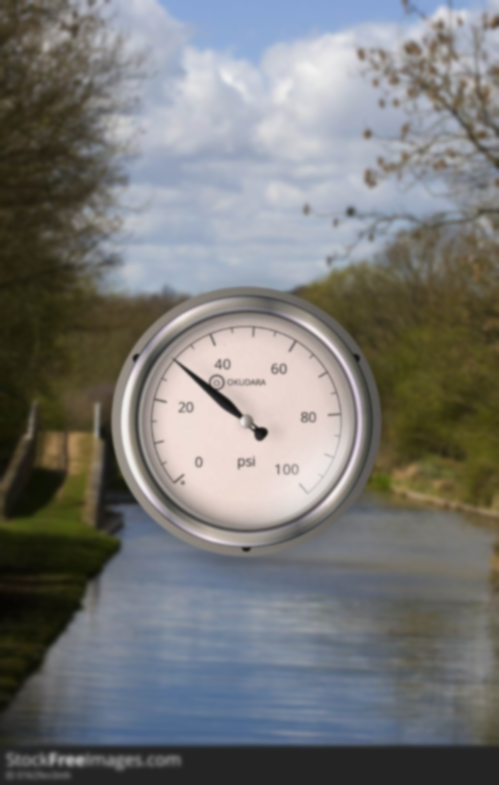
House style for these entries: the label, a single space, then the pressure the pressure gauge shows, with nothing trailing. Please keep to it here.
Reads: 30 psi
